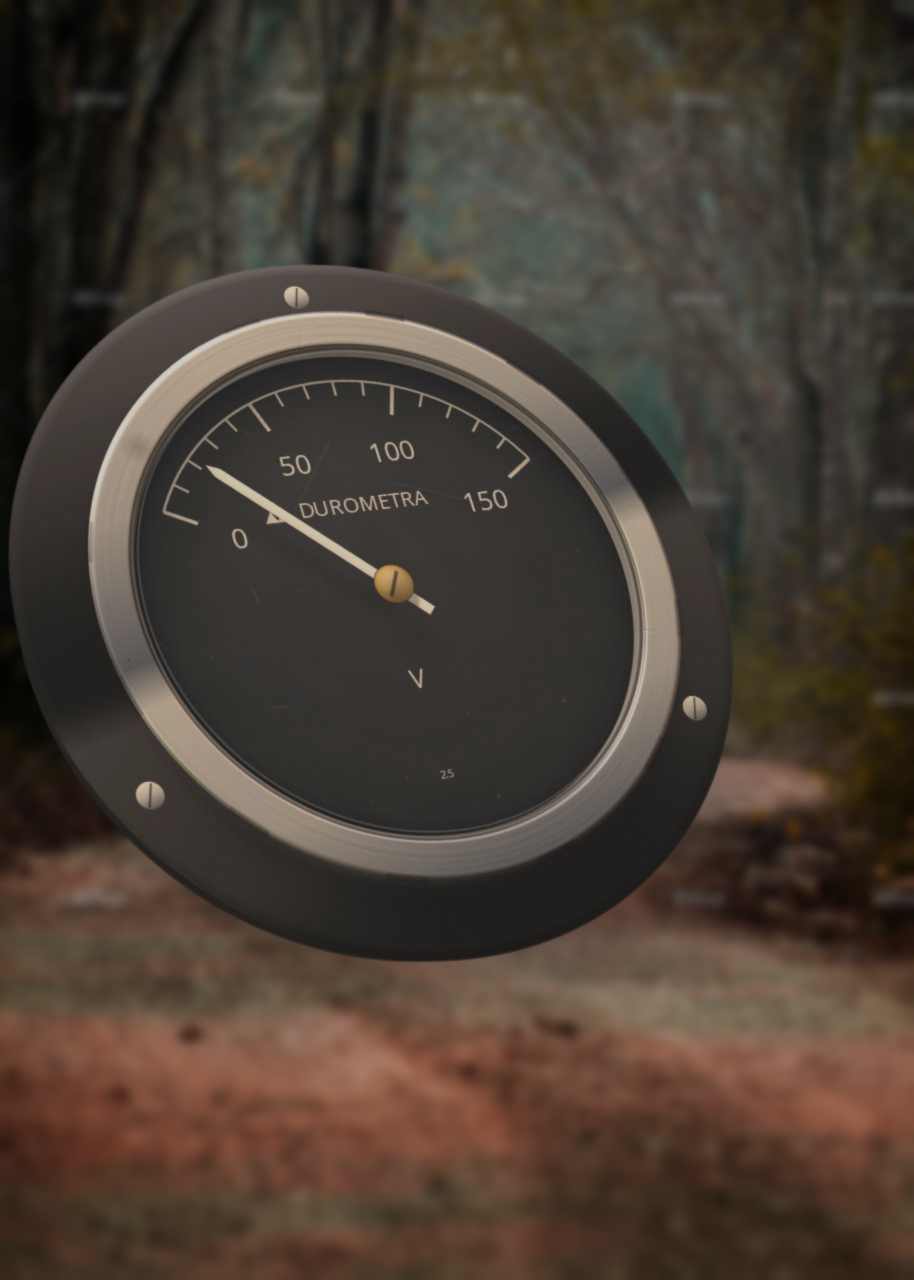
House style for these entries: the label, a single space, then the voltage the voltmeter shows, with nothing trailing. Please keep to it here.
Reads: 20 V
